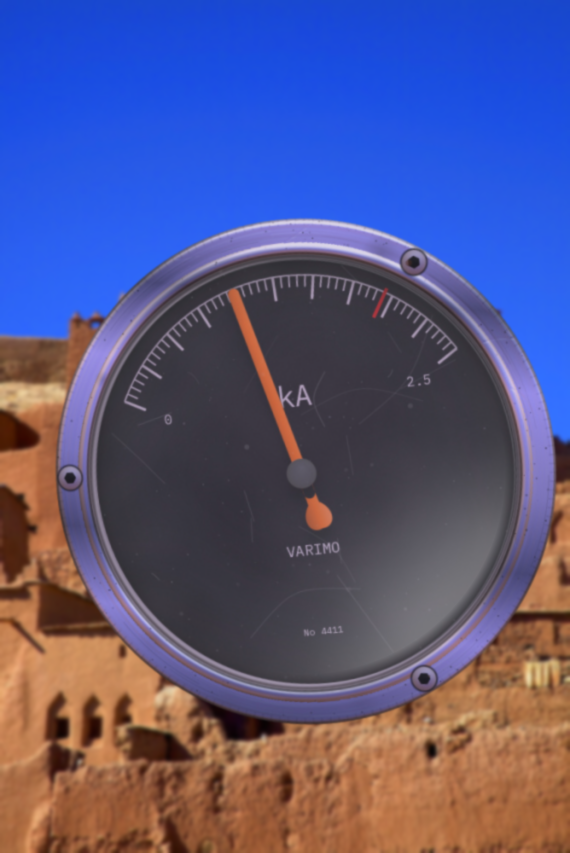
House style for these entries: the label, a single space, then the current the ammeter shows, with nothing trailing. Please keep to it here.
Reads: 1 kA
